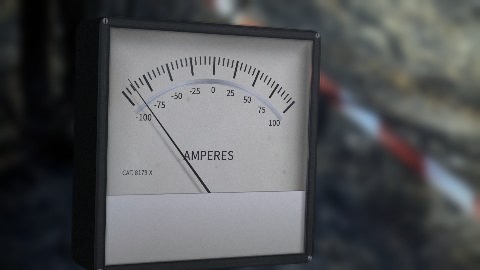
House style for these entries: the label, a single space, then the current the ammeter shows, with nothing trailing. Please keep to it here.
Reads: -90 A
